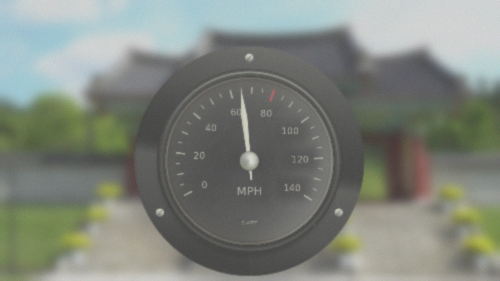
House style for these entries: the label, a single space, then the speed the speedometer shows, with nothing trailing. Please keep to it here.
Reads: 65 mph
